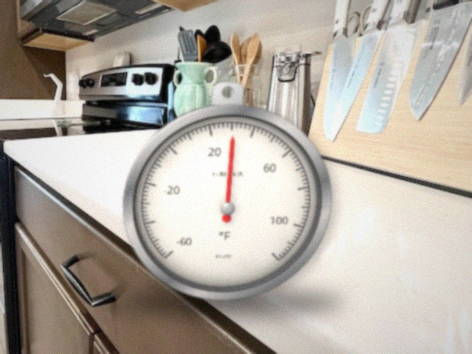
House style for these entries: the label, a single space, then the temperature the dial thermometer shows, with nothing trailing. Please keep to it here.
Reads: 30 °F
